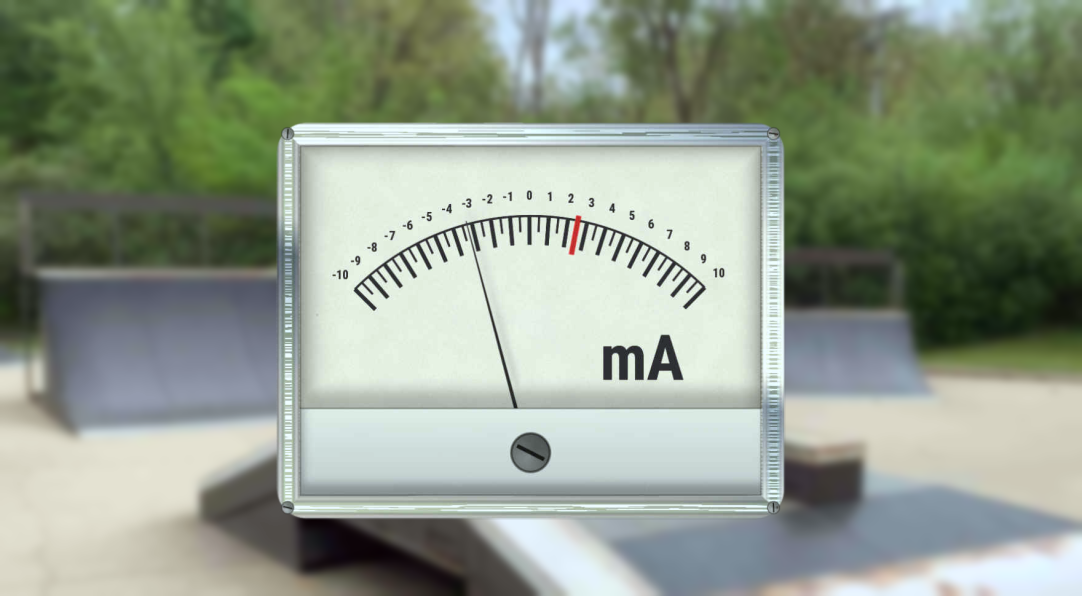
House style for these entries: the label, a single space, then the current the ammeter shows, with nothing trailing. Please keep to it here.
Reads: -3.25 mA
